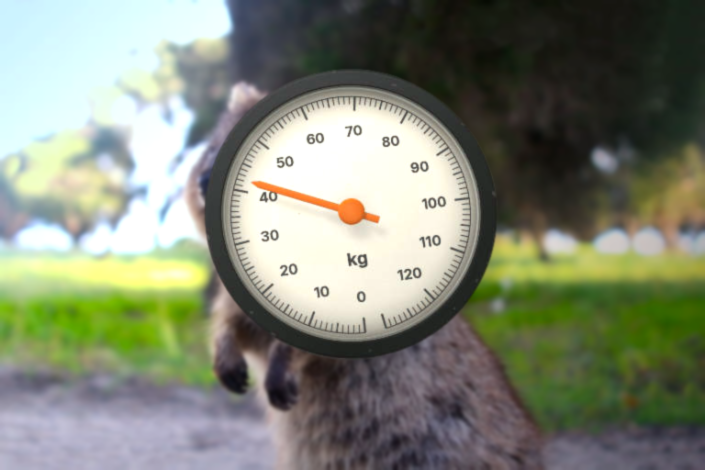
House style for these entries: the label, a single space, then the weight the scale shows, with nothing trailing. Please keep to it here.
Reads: 42 kg
